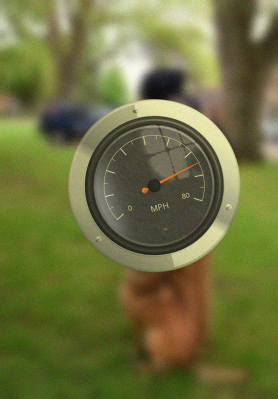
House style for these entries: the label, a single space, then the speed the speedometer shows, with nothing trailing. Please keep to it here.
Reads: 65 mph
